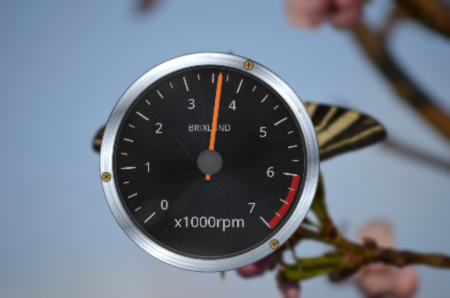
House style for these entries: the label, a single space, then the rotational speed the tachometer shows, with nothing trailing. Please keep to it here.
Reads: 3625 rpm
